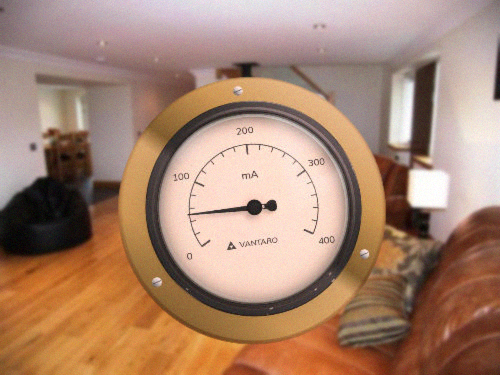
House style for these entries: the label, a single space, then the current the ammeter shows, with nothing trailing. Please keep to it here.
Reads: 50 mA
